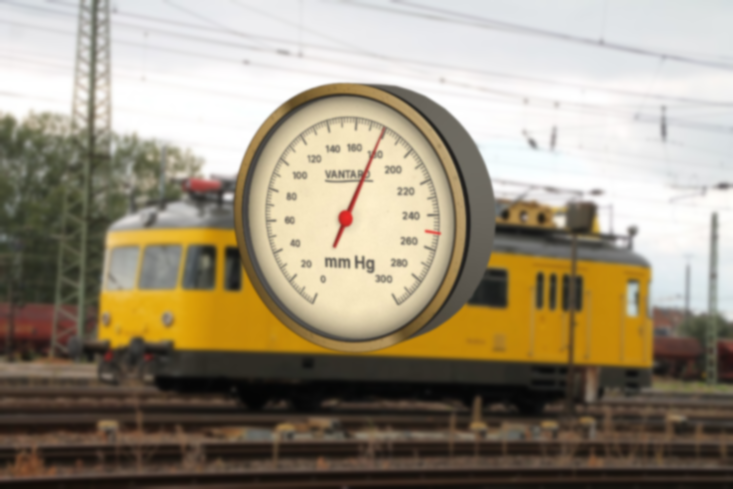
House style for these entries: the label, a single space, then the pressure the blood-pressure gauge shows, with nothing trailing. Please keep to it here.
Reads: 180 mmHg
